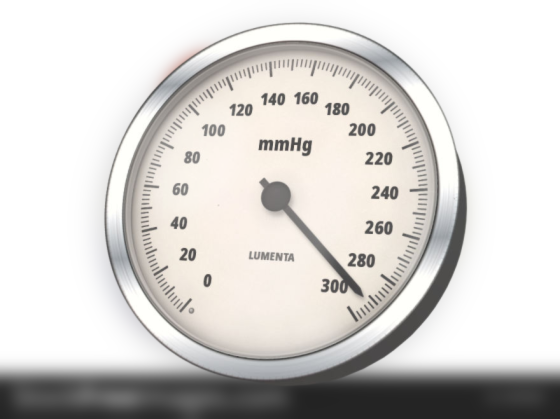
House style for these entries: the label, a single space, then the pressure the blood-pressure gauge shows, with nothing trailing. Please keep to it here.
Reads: 292 mmHg
